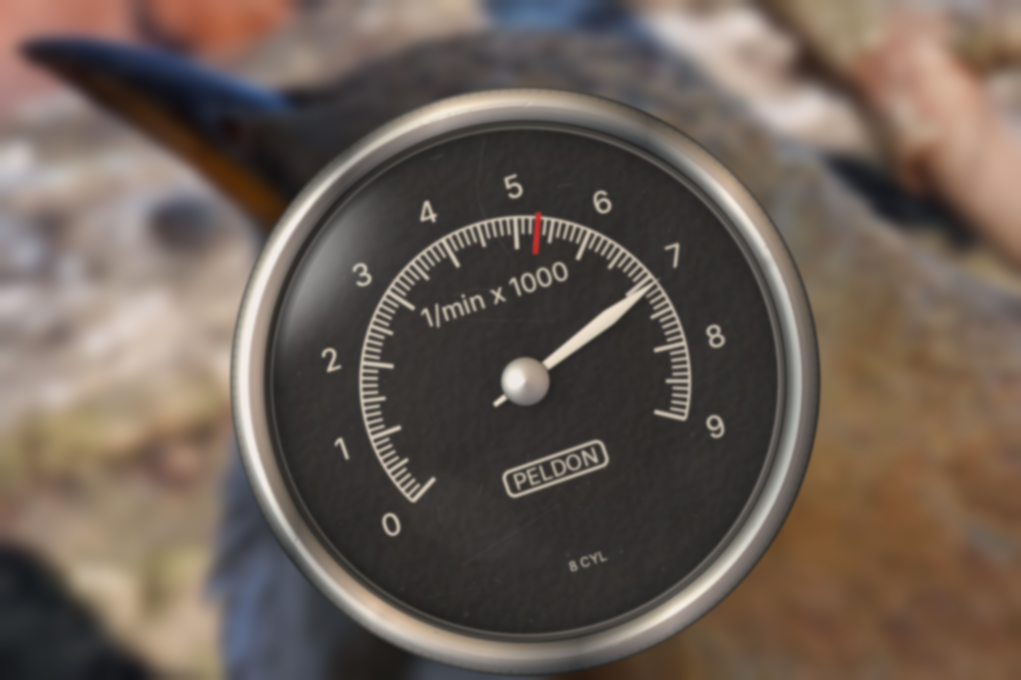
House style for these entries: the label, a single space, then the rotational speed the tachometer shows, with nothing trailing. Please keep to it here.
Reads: 7100 rpm
